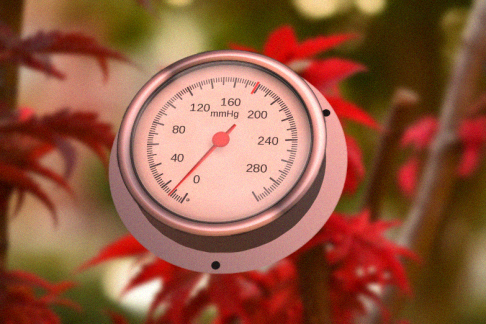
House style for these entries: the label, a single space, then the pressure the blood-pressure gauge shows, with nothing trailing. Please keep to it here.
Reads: 10 mmHg
